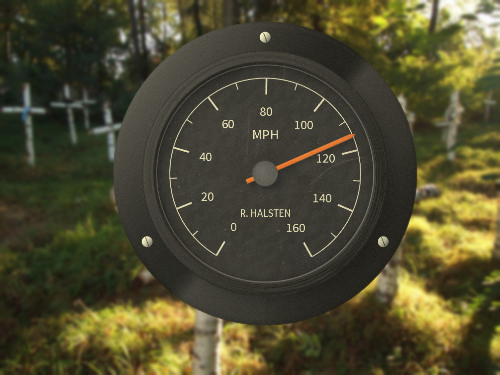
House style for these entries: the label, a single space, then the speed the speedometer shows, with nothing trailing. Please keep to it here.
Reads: 115 mph
